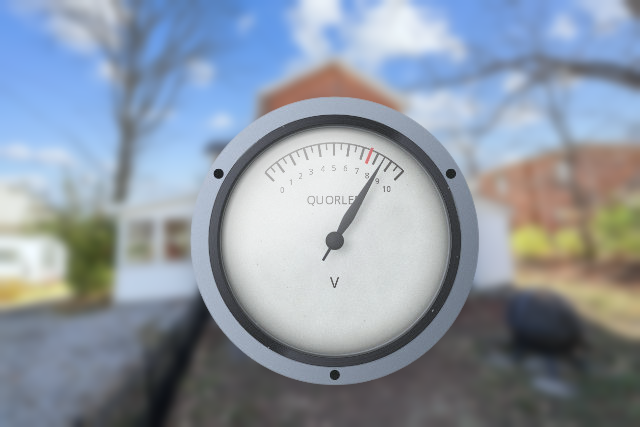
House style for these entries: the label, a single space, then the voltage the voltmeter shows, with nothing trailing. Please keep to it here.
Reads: 8.5 V
